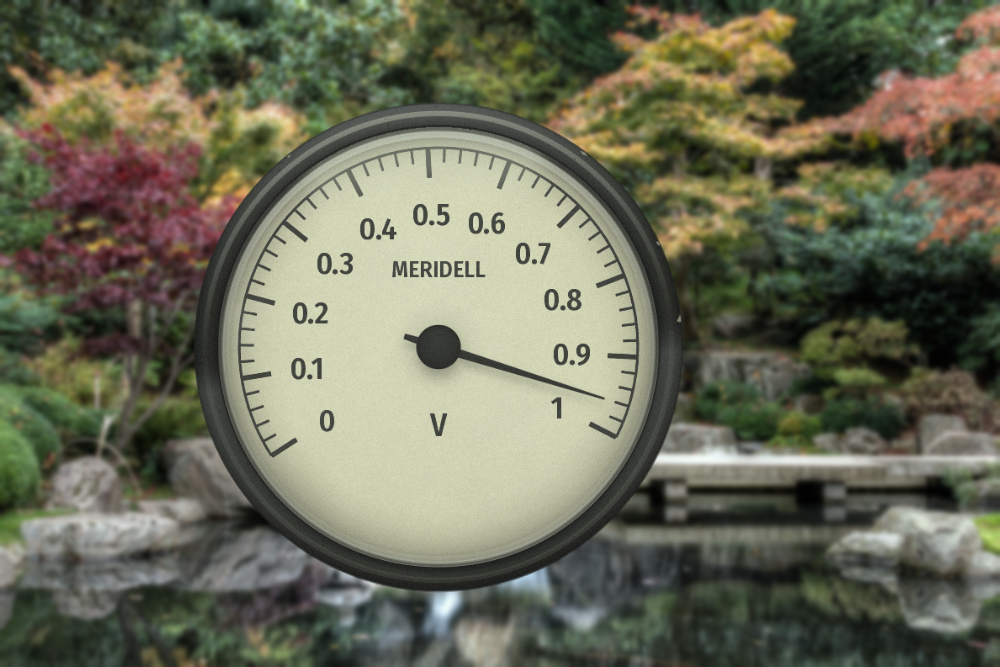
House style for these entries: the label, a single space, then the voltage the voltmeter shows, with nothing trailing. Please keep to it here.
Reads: 0.96 V
